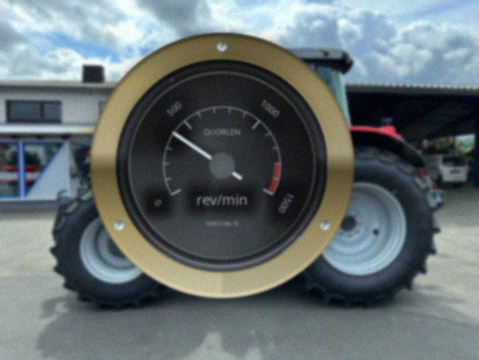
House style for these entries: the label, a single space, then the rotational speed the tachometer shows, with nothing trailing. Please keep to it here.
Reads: 400 rpm
